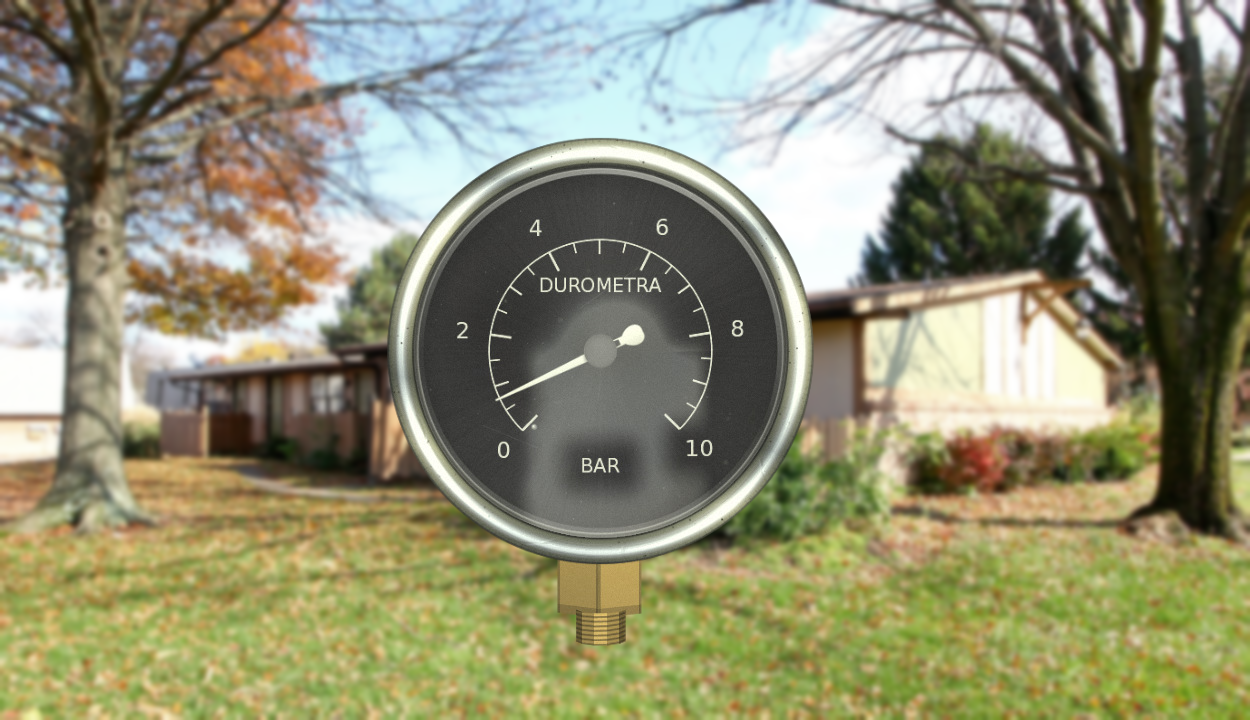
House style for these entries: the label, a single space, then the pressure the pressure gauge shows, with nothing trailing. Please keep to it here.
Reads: 0.75 bar
